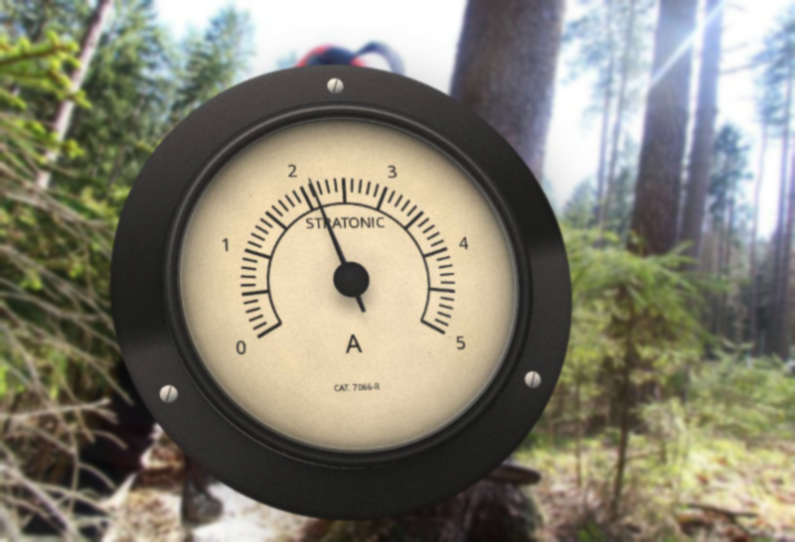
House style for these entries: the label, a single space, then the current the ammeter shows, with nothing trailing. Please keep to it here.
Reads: 2.1 A
